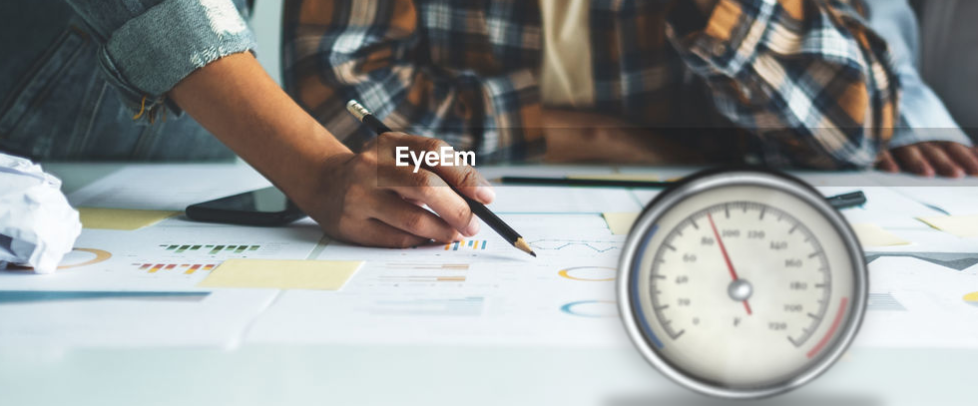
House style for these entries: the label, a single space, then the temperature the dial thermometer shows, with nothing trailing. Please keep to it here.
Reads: 90 °F
